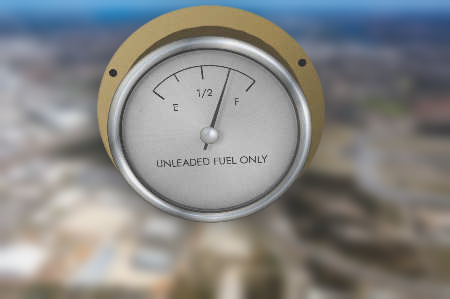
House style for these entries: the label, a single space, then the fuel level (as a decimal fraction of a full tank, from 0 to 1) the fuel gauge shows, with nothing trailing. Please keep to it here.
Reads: 0.75
